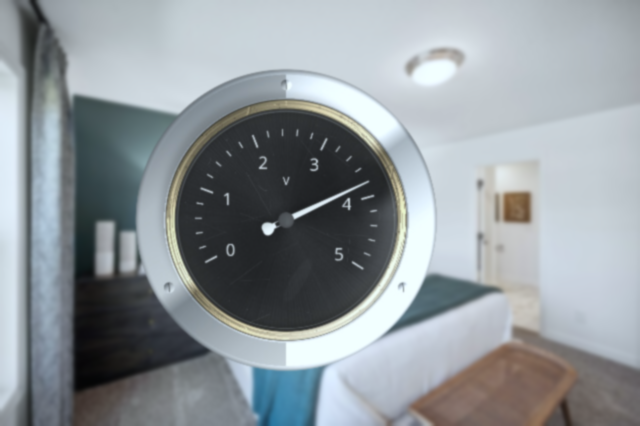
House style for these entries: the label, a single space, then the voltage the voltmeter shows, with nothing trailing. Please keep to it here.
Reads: 3.8 V
